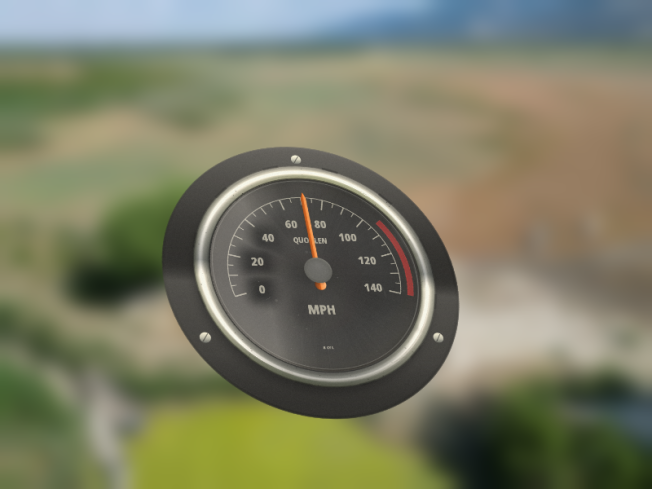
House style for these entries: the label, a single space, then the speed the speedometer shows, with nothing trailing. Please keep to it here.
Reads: 70 mph
